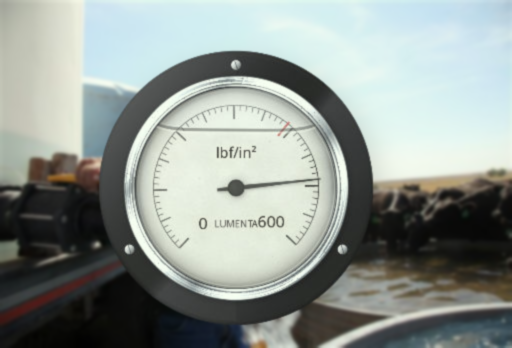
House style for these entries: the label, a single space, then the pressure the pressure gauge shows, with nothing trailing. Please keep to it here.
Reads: 490 psi
